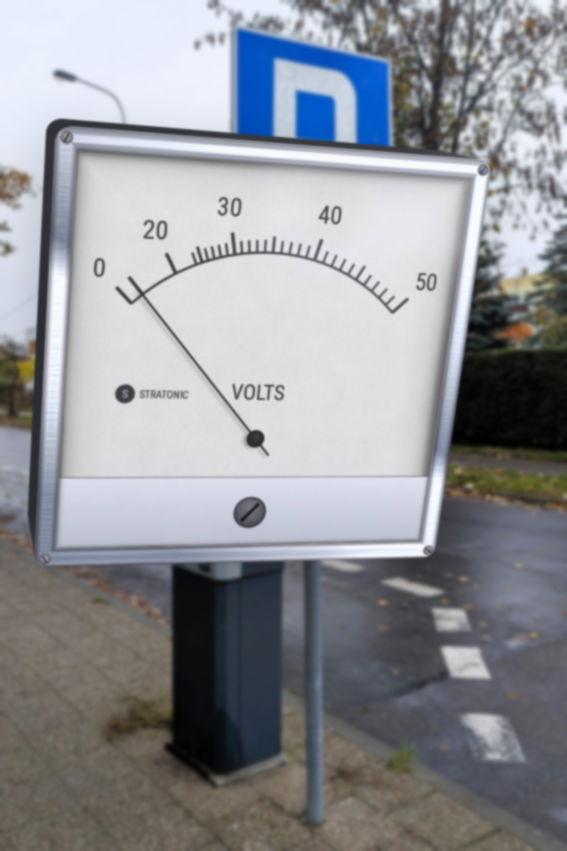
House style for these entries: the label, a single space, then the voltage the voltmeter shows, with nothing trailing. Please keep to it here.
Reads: 10 V
